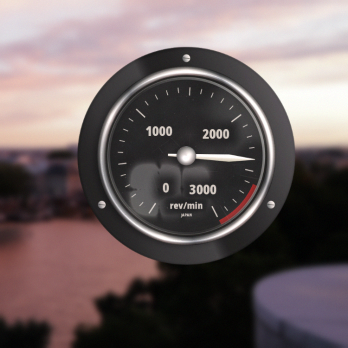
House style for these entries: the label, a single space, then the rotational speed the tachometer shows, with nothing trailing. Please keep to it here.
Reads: 2400 rpm
